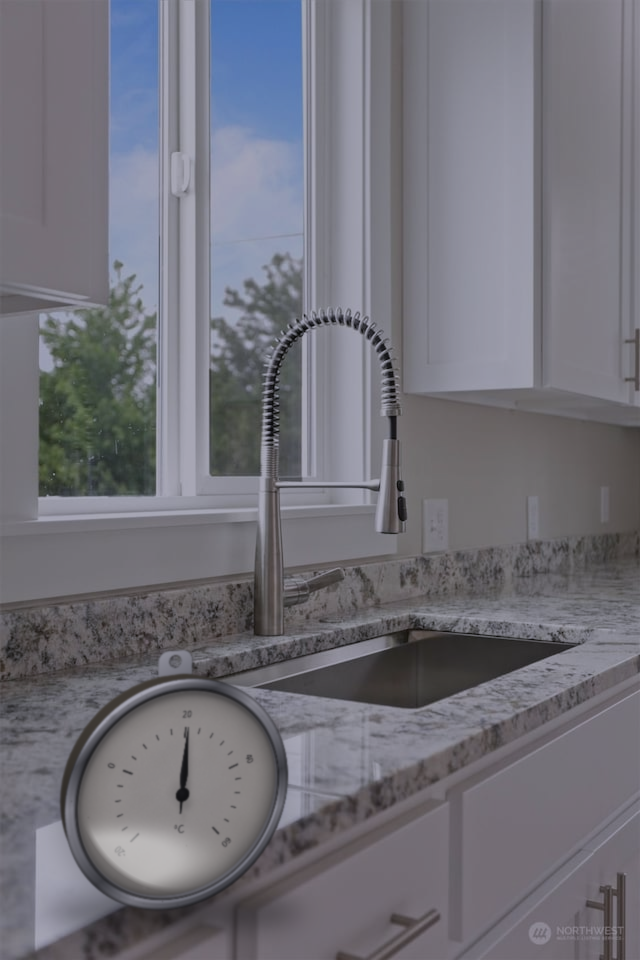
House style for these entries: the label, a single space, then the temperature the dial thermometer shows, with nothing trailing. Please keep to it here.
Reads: 20 °C
